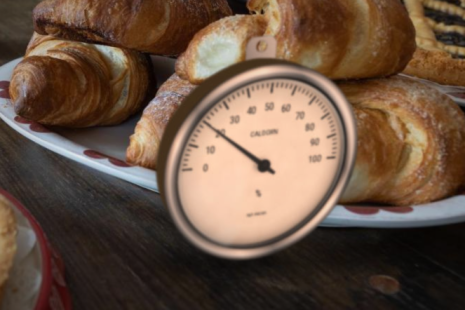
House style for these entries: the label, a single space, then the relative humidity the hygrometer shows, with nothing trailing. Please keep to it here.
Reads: 20 %
